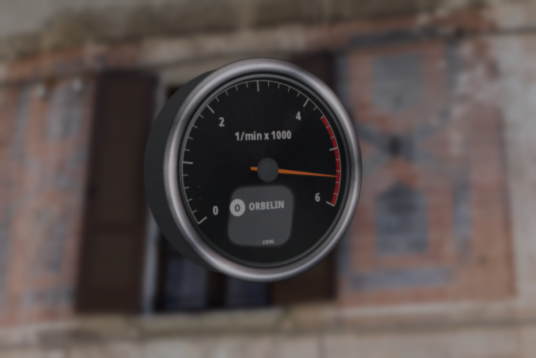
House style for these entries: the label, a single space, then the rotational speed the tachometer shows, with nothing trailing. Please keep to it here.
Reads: 5500 rpm
